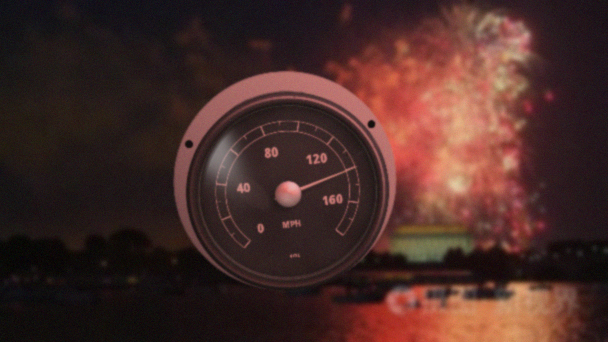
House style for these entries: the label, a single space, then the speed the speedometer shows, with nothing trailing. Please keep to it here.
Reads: 140 mph
